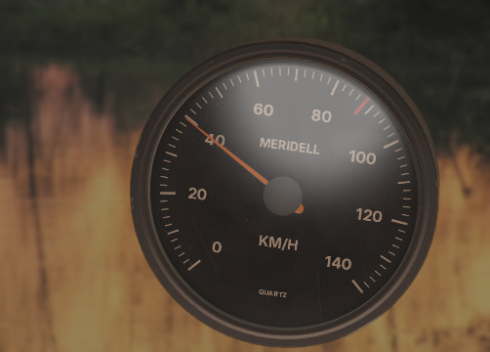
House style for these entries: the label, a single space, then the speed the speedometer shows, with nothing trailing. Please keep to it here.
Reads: 40 km/h
